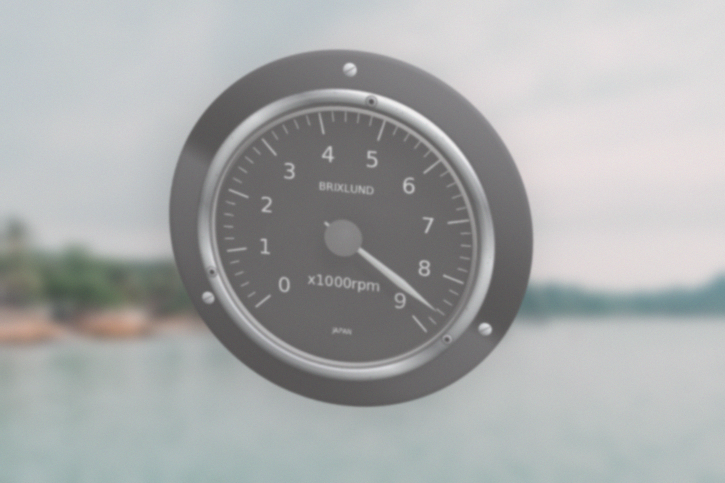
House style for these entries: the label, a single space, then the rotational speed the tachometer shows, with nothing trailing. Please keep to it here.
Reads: 8600 rpm
